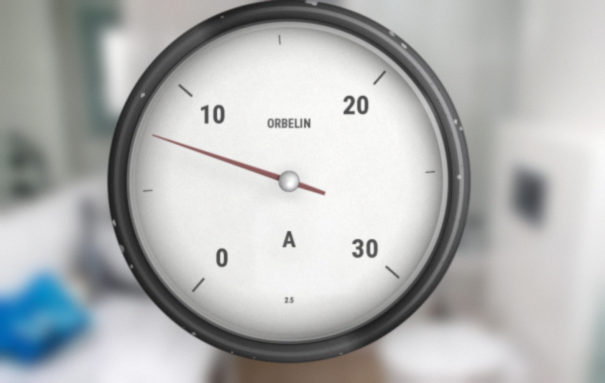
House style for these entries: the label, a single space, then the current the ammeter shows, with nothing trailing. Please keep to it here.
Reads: 7.5 A
